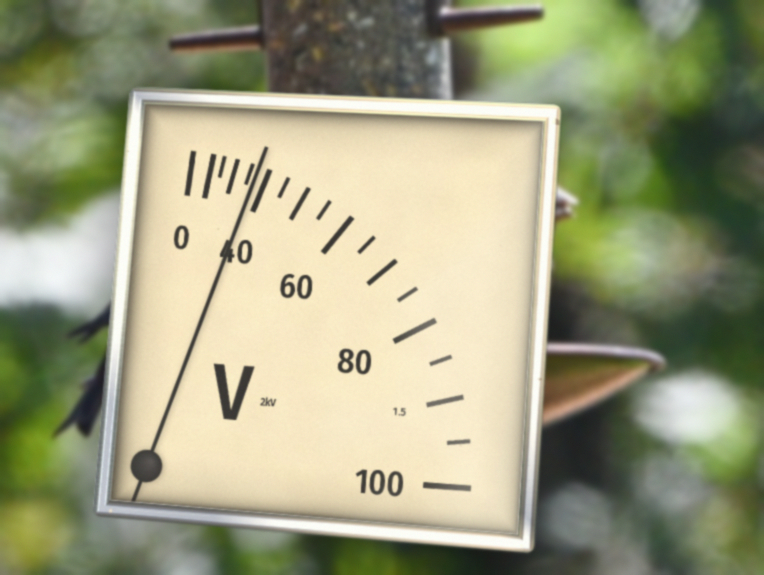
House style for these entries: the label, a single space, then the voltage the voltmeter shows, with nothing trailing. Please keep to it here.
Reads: 37.5 V
